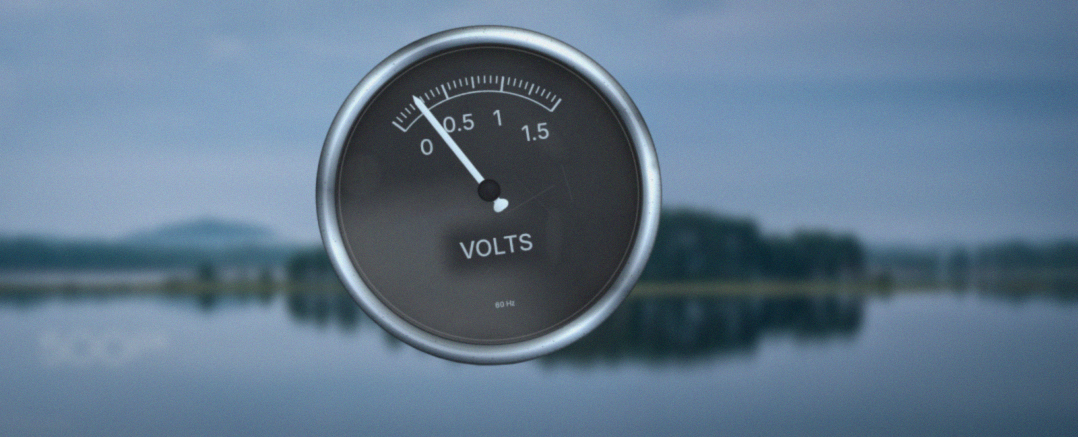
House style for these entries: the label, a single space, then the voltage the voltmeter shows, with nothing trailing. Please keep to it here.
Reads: 0.25 V
